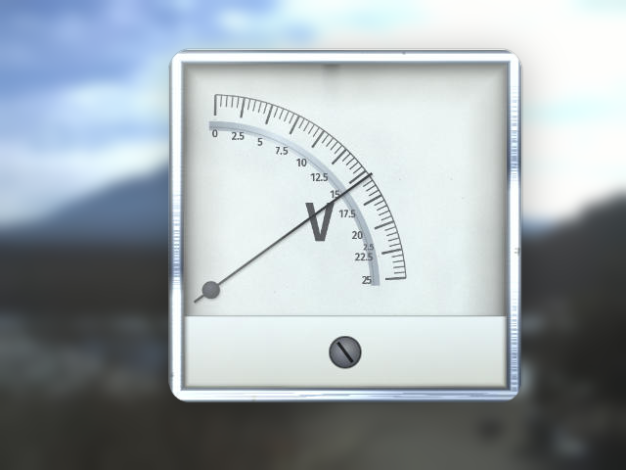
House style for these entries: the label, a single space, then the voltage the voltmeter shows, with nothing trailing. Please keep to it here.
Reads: 15.5 V
